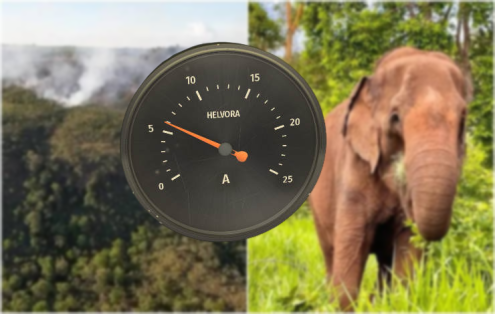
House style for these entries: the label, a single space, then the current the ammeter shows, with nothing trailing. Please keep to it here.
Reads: 6 A
